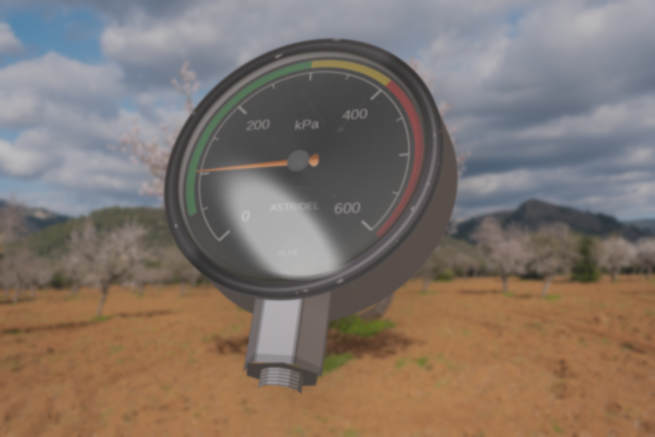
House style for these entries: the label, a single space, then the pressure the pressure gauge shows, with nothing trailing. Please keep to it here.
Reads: 100 kPa
